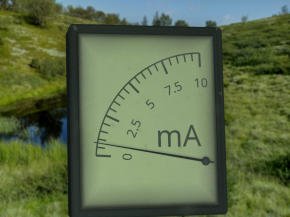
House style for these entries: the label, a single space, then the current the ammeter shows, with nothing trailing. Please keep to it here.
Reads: 0.75 mA
